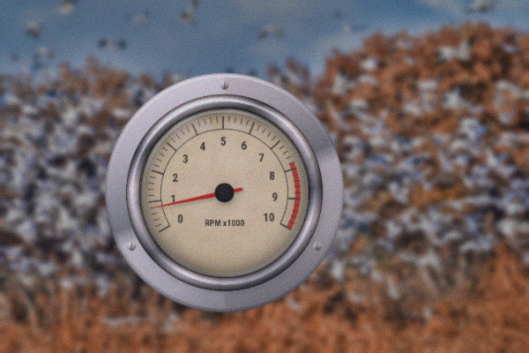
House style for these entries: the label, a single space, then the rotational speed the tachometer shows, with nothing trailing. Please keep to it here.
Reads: 800 rpm
